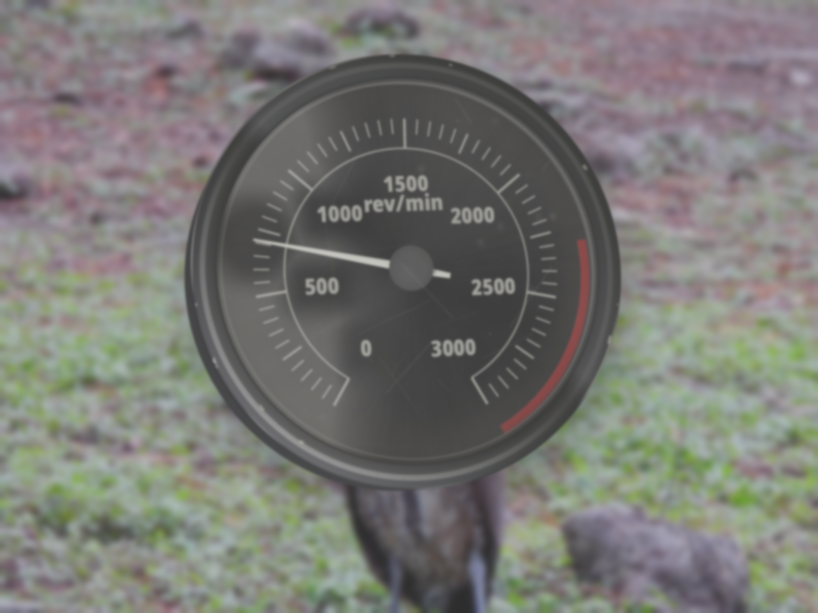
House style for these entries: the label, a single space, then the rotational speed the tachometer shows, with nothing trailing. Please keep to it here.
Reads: 700 rpm
